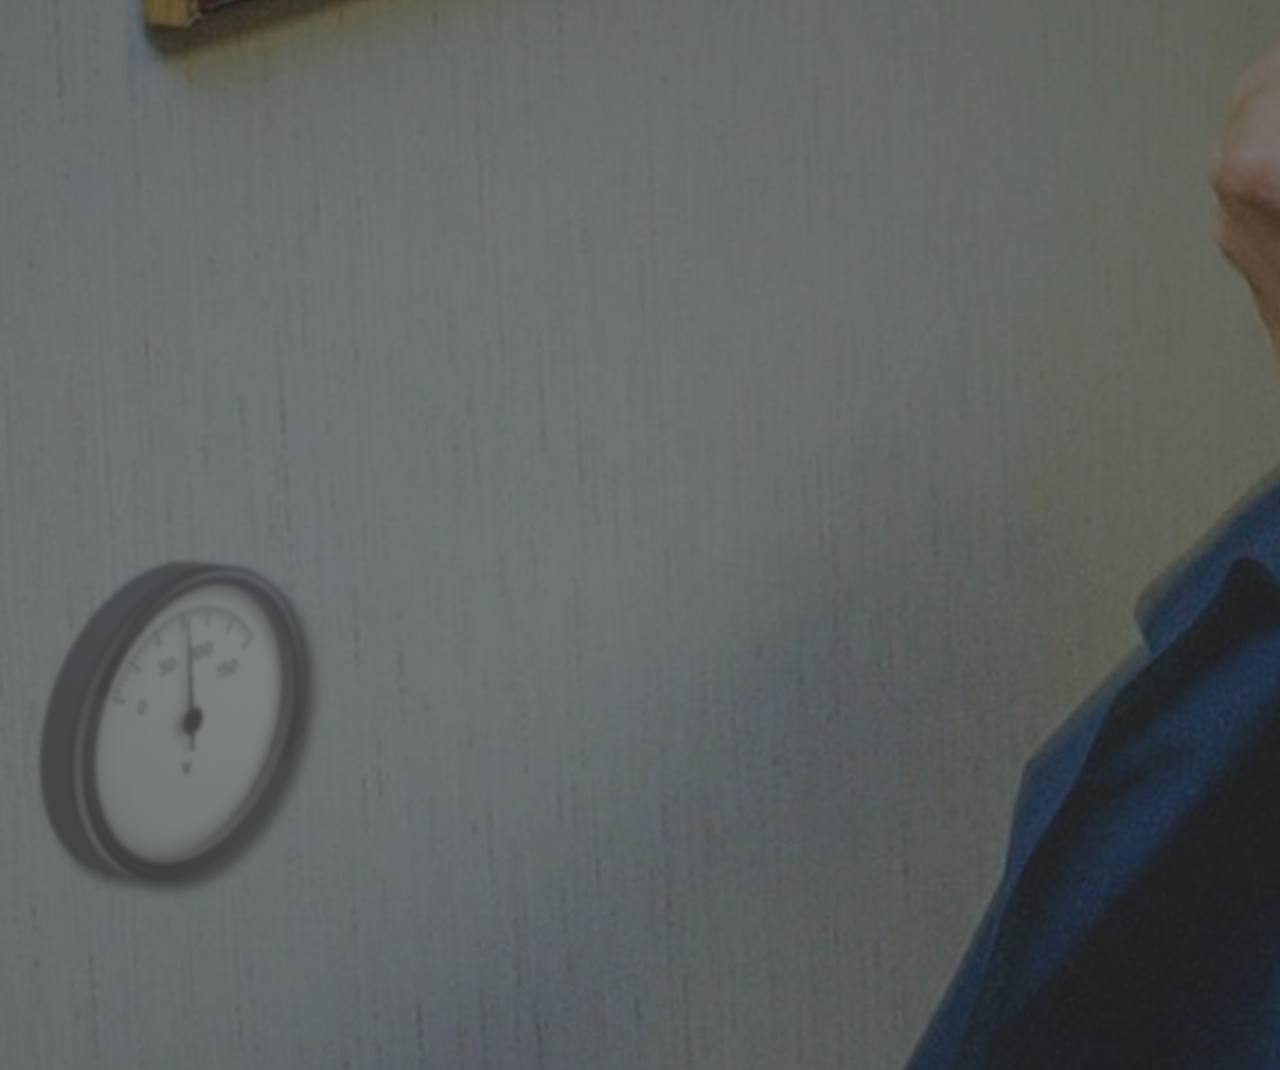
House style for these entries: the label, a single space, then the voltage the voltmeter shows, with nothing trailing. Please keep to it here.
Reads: 75 V
